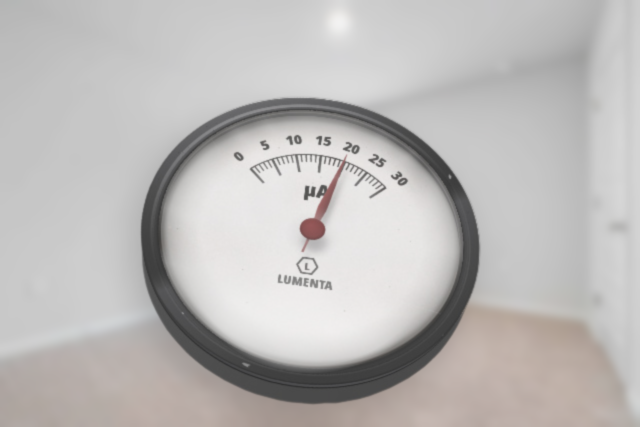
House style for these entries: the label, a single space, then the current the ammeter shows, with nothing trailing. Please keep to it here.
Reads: 20 µA
